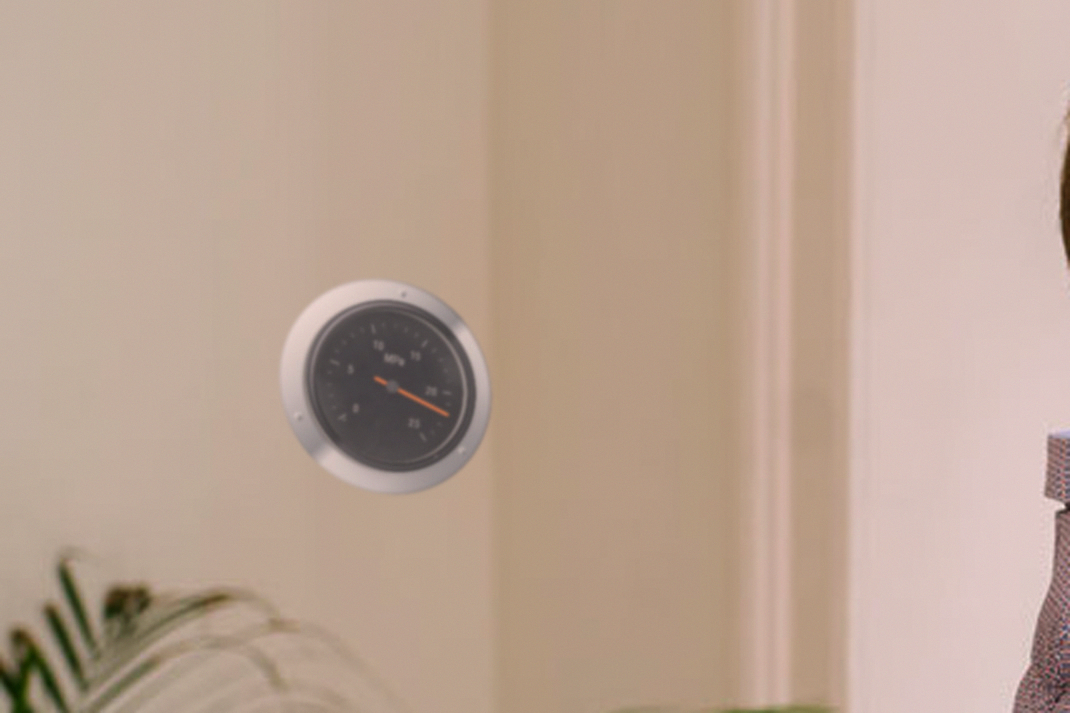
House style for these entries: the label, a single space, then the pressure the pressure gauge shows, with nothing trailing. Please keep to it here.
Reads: 22 MPa
